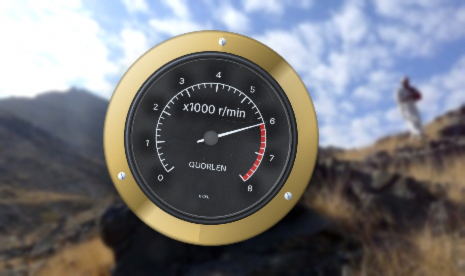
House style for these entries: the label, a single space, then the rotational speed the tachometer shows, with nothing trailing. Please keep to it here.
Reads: 6000 rpm
